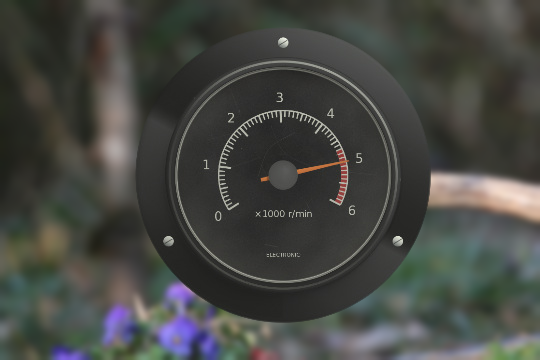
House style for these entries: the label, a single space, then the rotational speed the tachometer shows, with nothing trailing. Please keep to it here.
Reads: 5000 rpm
